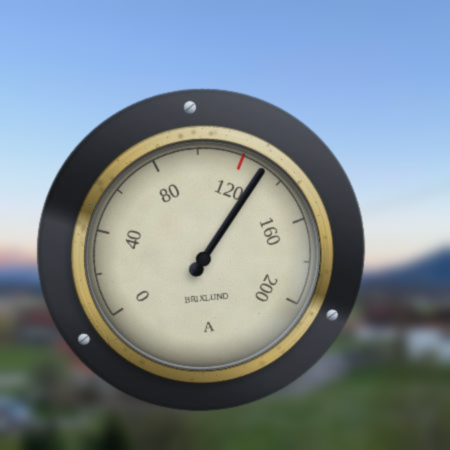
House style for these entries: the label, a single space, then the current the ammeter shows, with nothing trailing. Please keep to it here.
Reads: 130 A
